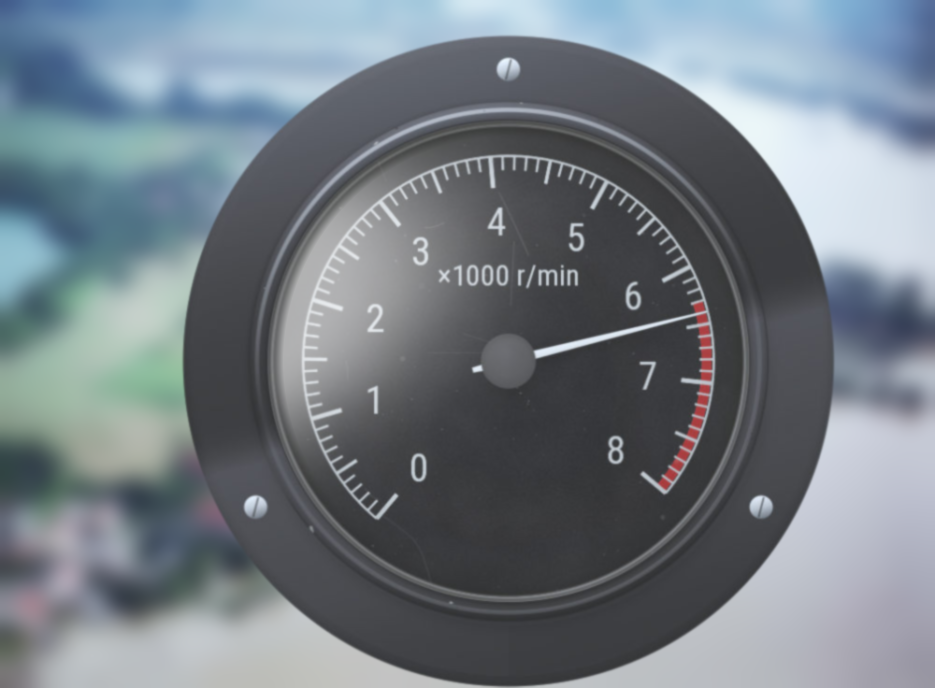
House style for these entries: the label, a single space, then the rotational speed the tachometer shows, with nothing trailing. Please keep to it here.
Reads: 6400 rpm
